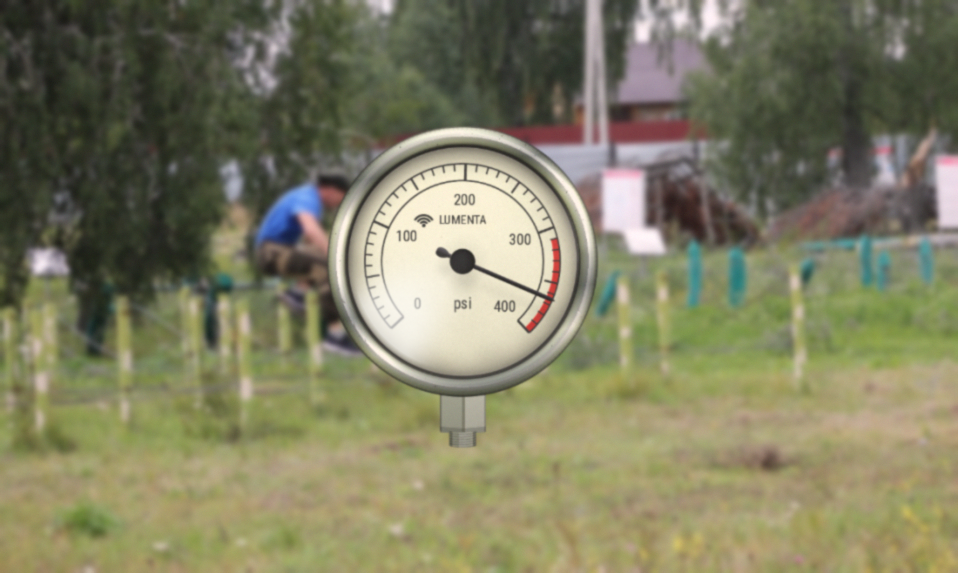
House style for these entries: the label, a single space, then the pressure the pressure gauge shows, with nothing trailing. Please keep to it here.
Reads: 365 psi
